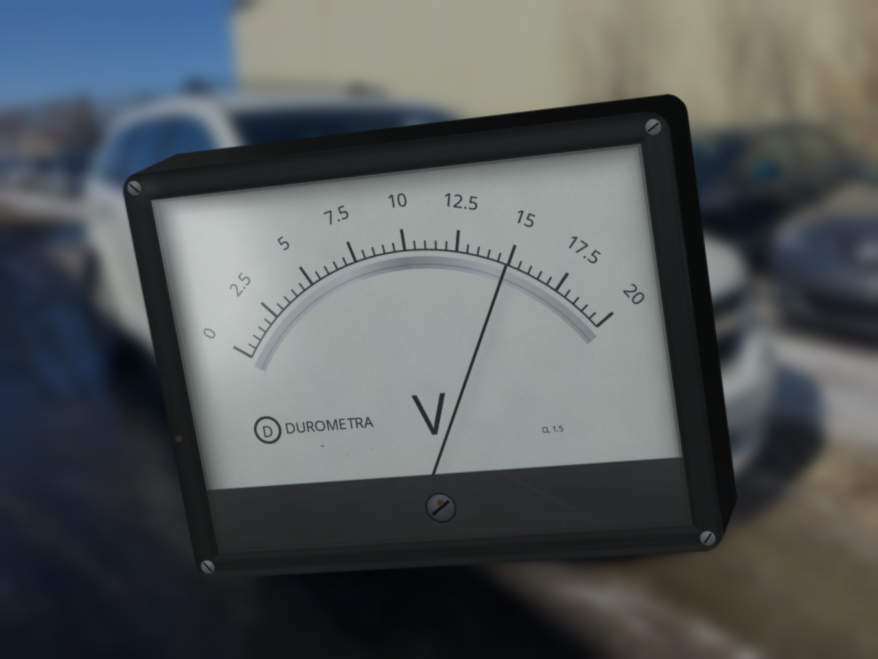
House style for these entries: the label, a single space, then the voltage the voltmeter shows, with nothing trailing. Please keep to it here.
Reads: 15 V
